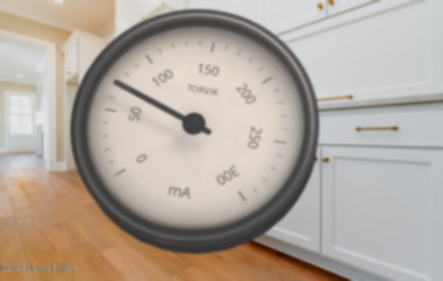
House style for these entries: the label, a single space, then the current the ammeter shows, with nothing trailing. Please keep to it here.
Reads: 70 mA
